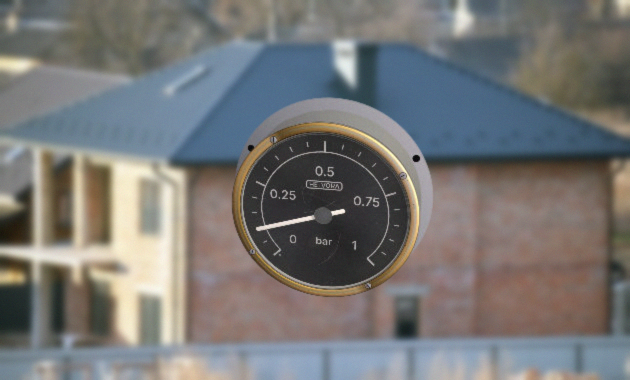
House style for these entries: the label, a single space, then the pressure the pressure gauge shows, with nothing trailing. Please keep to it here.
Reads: 0.1 bar
